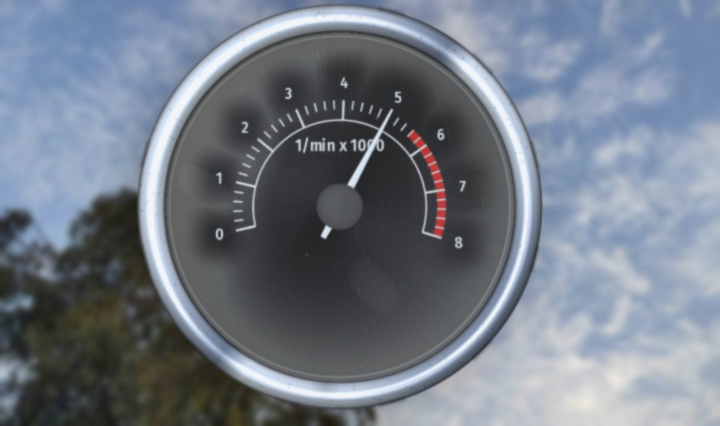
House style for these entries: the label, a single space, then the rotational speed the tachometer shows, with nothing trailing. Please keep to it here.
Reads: 5000 rpm
